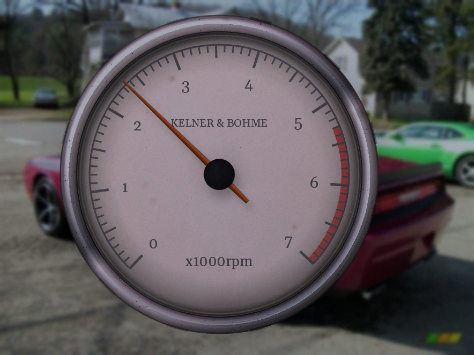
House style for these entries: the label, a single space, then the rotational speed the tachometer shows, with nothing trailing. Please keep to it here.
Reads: 2350 rpm
